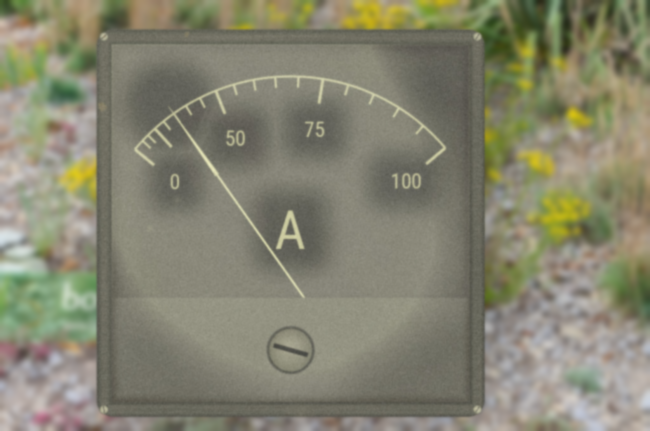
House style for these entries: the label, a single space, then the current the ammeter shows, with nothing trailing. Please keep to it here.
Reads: 35 A
